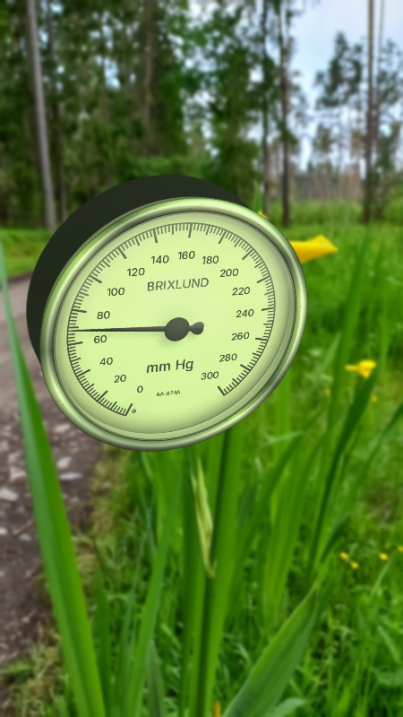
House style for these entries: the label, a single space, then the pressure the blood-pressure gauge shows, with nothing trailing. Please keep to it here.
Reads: 70 mmHg
